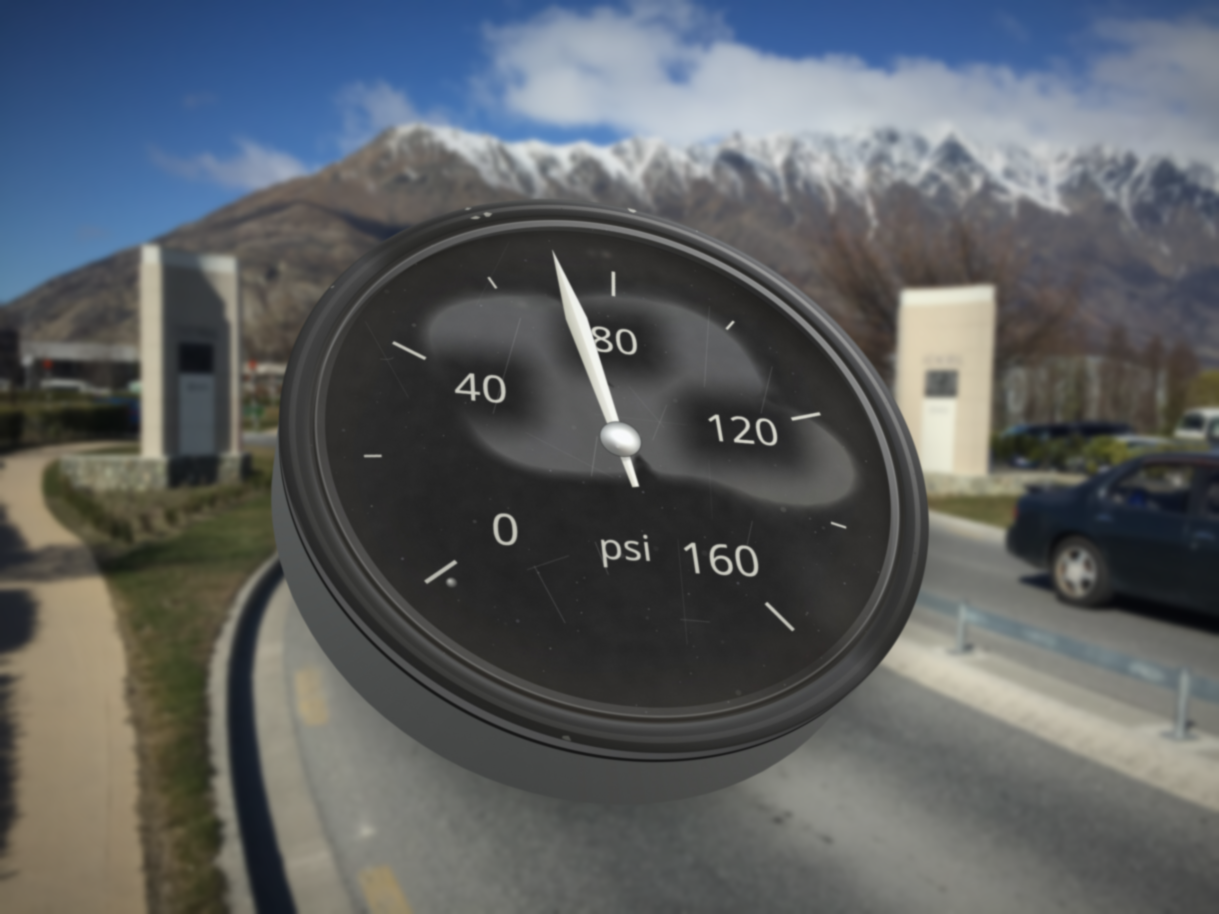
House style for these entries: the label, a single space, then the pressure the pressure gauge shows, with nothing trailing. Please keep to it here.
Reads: 70 psi
